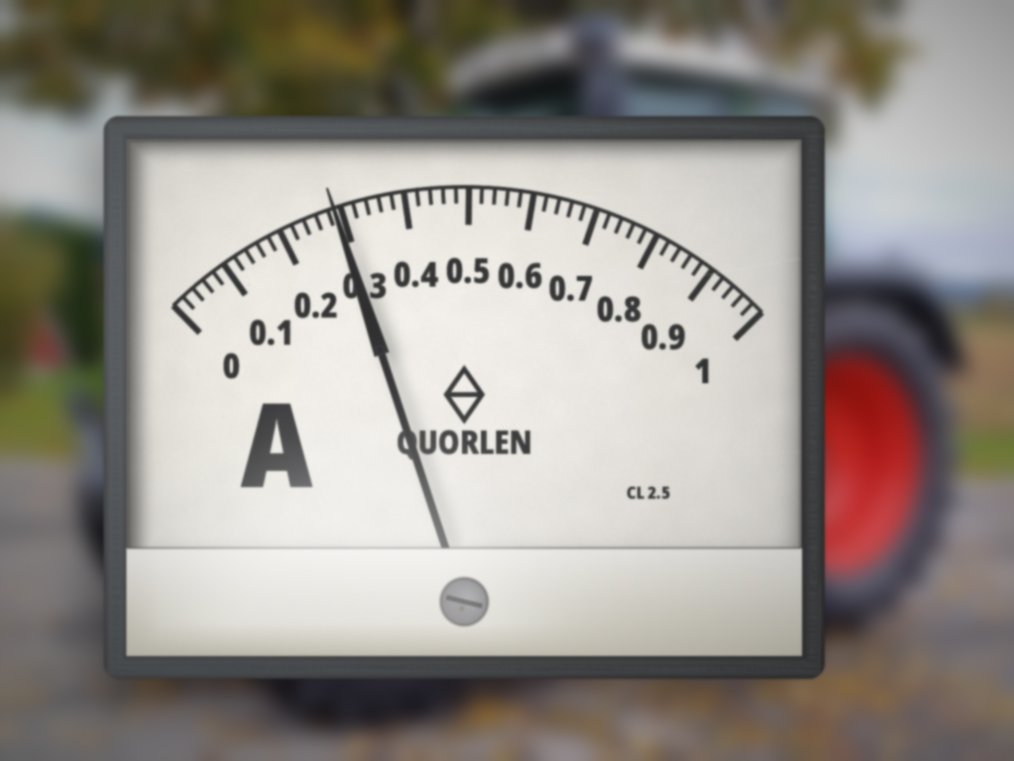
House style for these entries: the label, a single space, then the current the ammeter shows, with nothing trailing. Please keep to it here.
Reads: 0.29 A
